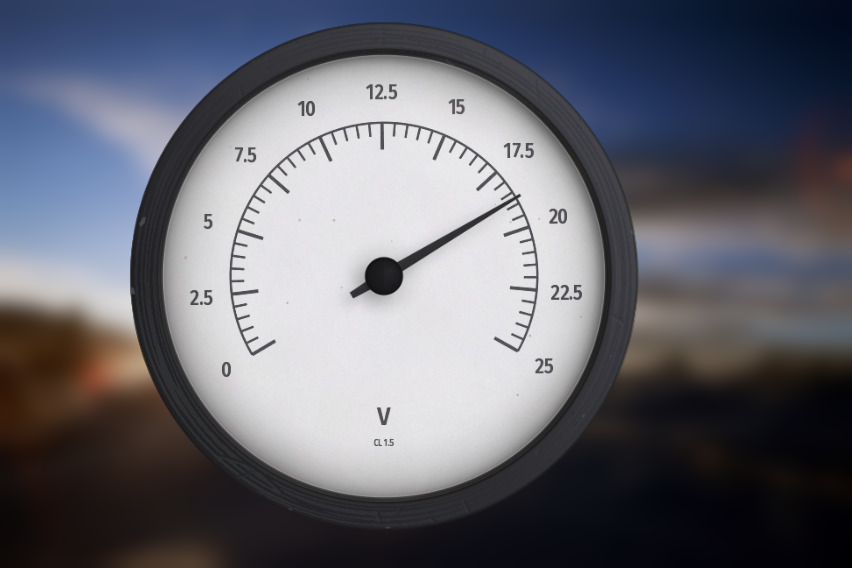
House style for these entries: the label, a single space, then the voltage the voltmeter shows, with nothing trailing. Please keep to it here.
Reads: 18.75 V
